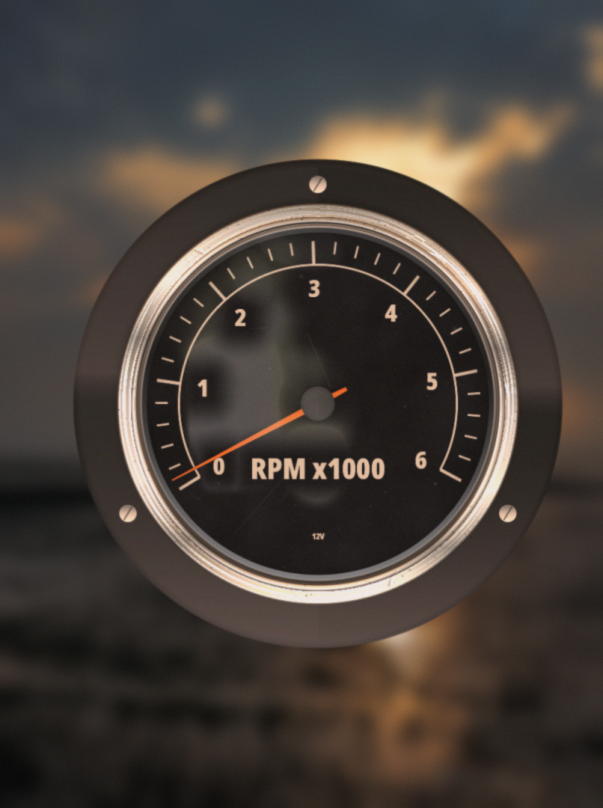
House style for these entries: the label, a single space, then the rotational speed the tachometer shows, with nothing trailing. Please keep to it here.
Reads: 100 rpm
